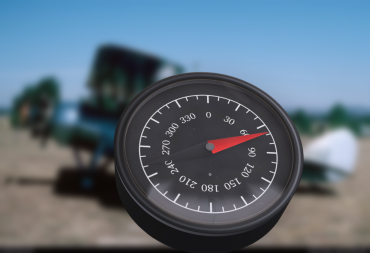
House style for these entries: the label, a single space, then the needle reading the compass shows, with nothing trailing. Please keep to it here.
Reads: 70 °
